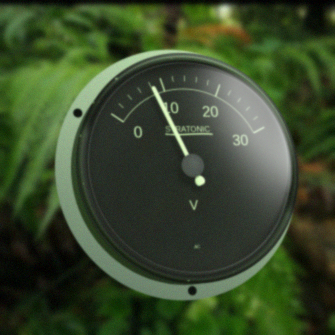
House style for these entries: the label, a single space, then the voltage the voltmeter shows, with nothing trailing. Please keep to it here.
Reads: 8 V
